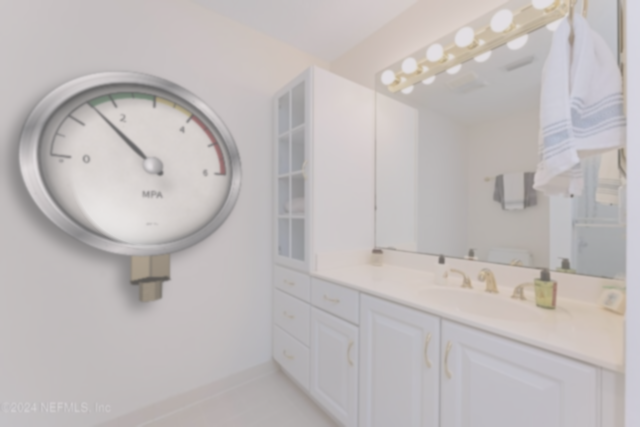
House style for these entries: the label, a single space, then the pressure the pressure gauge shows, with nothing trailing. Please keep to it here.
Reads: 1.5 MPa
